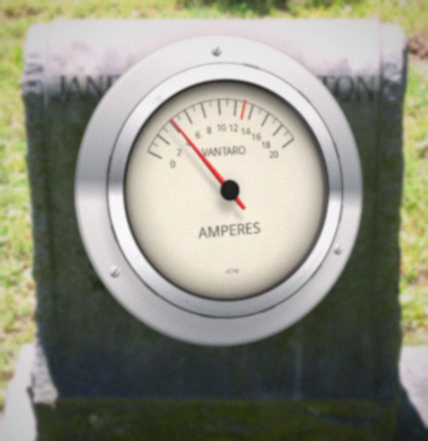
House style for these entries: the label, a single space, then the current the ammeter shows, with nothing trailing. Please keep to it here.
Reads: 4 A
